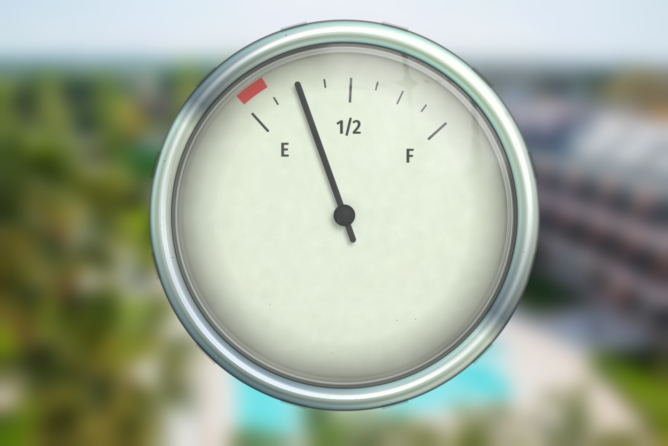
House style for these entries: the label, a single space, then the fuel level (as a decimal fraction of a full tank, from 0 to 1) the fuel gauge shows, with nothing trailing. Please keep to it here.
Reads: 0.25
